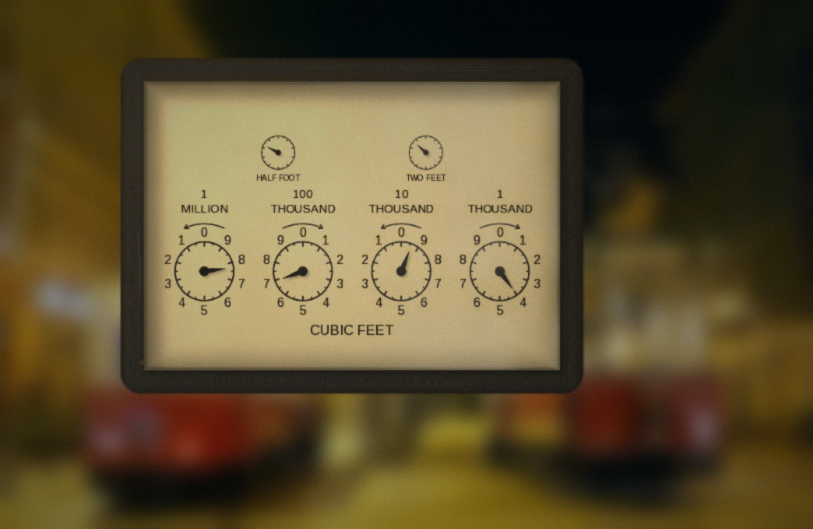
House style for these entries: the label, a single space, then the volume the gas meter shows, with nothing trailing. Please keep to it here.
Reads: 769400 ft³
